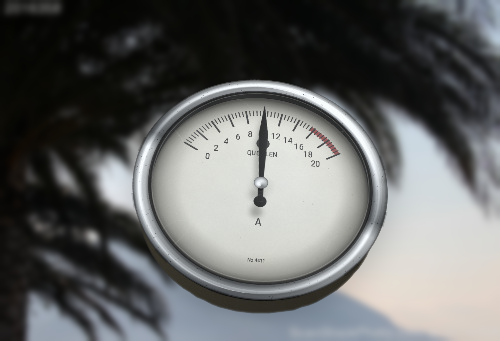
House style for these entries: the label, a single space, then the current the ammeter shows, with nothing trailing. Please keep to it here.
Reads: 10 A
